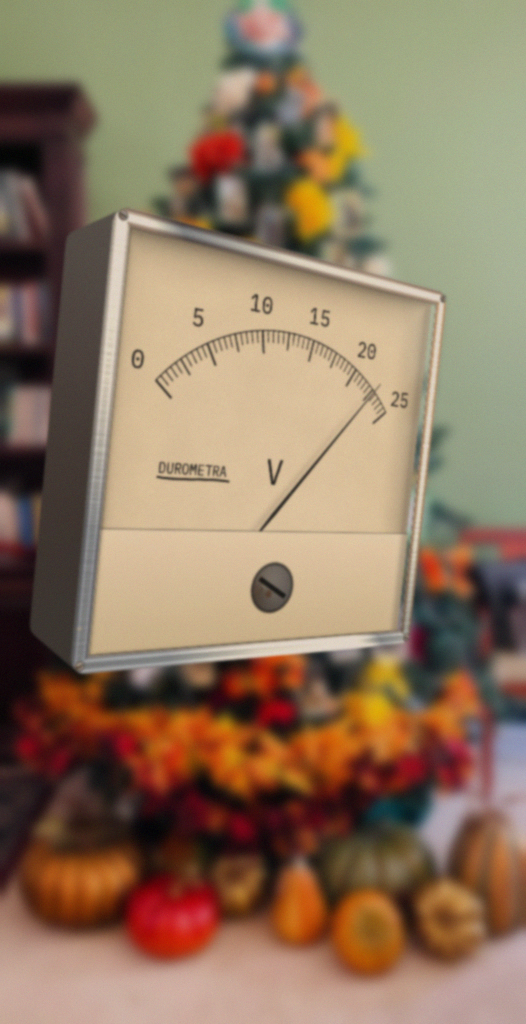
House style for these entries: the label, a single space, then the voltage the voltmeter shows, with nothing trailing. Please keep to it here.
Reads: 22.5 V
